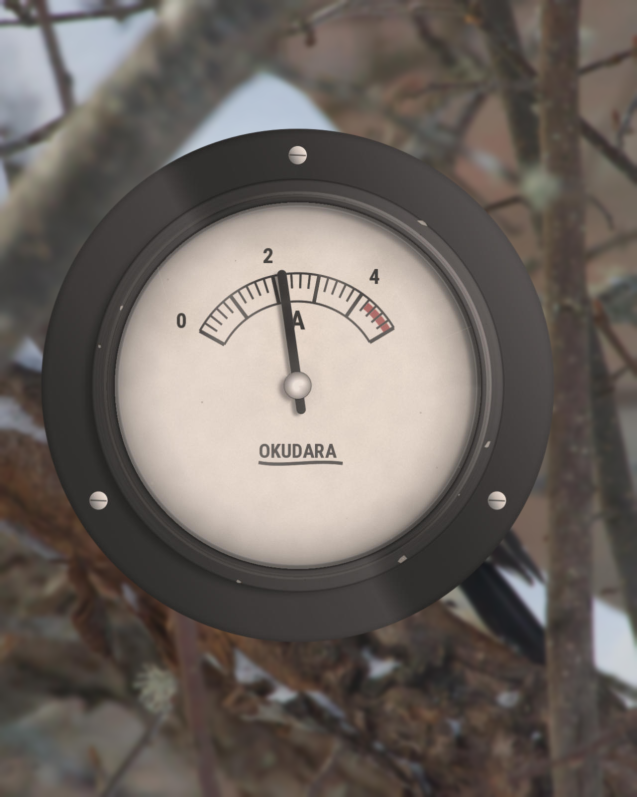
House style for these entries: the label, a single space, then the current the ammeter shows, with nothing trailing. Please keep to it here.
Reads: 2.2 A
